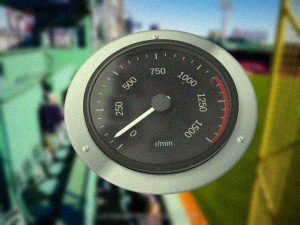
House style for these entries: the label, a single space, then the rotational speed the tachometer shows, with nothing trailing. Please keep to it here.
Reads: 50 rpm
